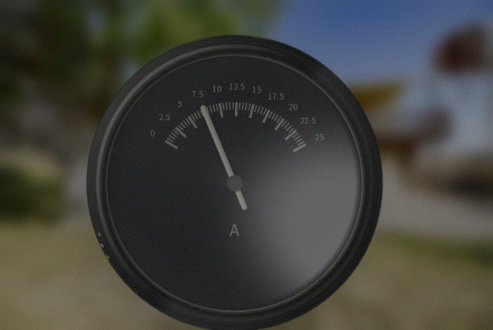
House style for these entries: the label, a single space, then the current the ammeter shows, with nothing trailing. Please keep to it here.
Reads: 7.5 A
